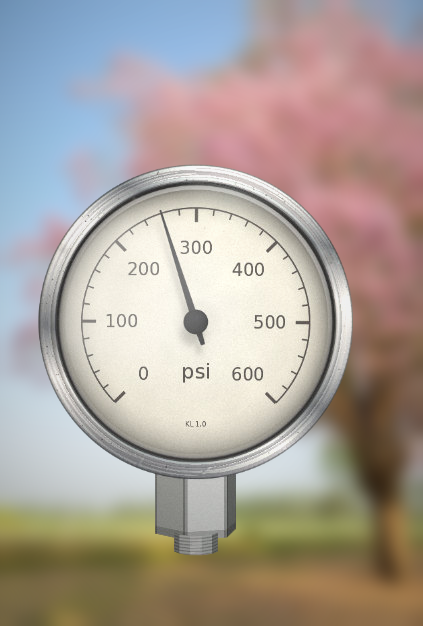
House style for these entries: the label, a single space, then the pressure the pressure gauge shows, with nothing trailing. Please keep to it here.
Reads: 260 psi
